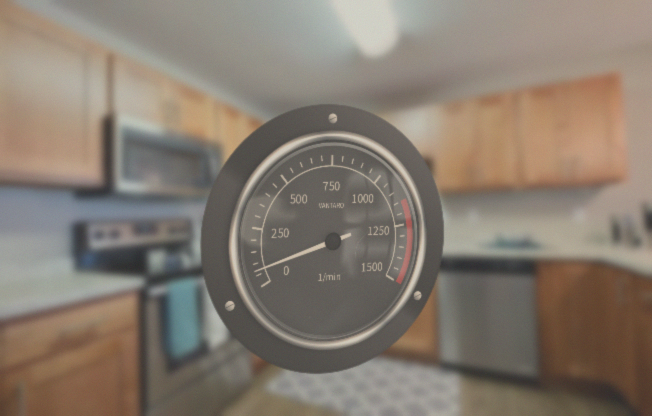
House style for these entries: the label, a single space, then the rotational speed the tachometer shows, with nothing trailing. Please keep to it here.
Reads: 75 rpm
